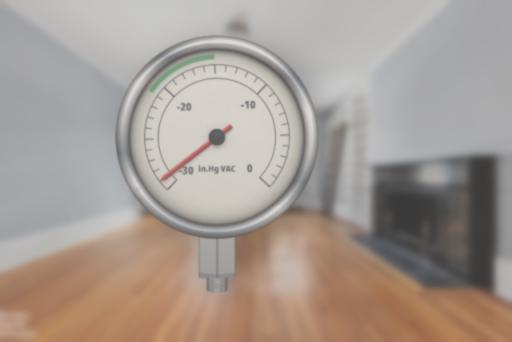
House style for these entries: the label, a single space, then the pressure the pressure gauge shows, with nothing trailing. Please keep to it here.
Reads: -29 inHg
